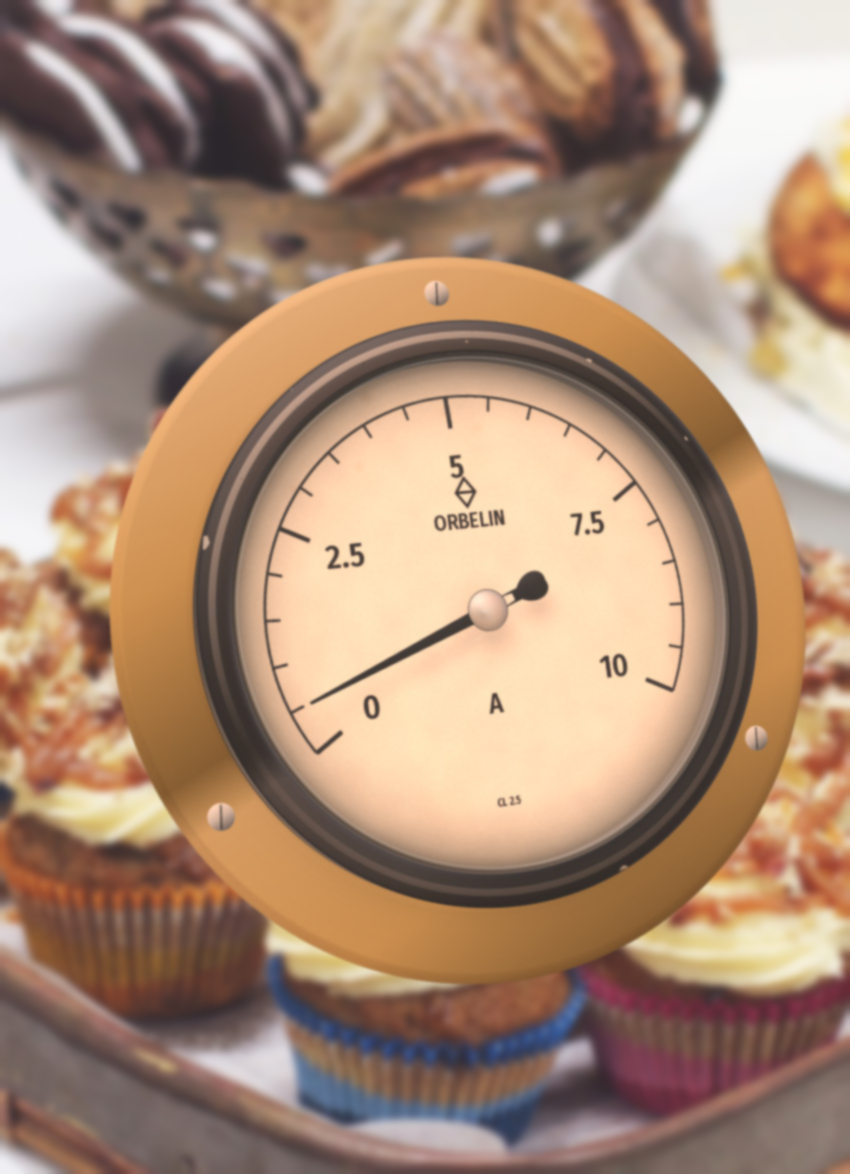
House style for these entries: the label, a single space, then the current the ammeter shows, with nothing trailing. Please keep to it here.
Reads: 0.5 A
